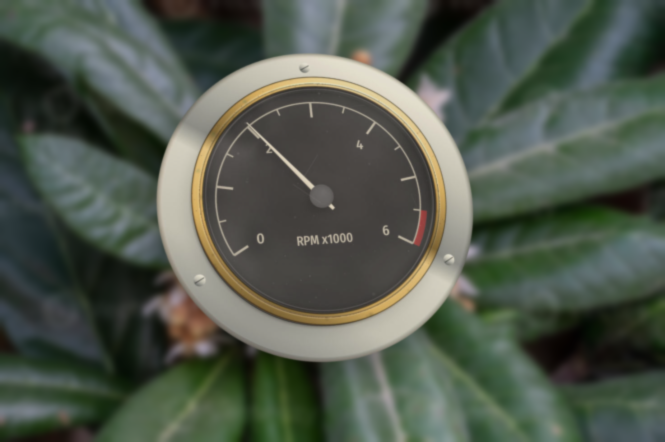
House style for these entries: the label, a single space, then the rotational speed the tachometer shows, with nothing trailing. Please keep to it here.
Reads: 2000 rpm
